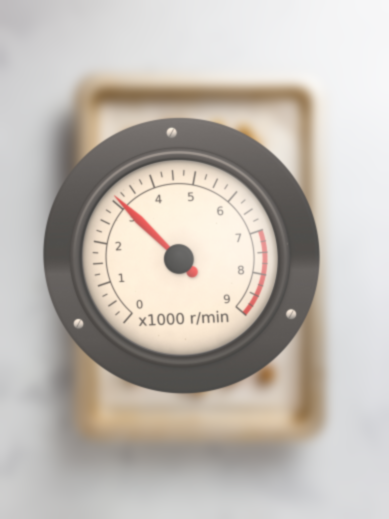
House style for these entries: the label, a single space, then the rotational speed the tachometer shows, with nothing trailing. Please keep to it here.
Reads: 3125 rpm
